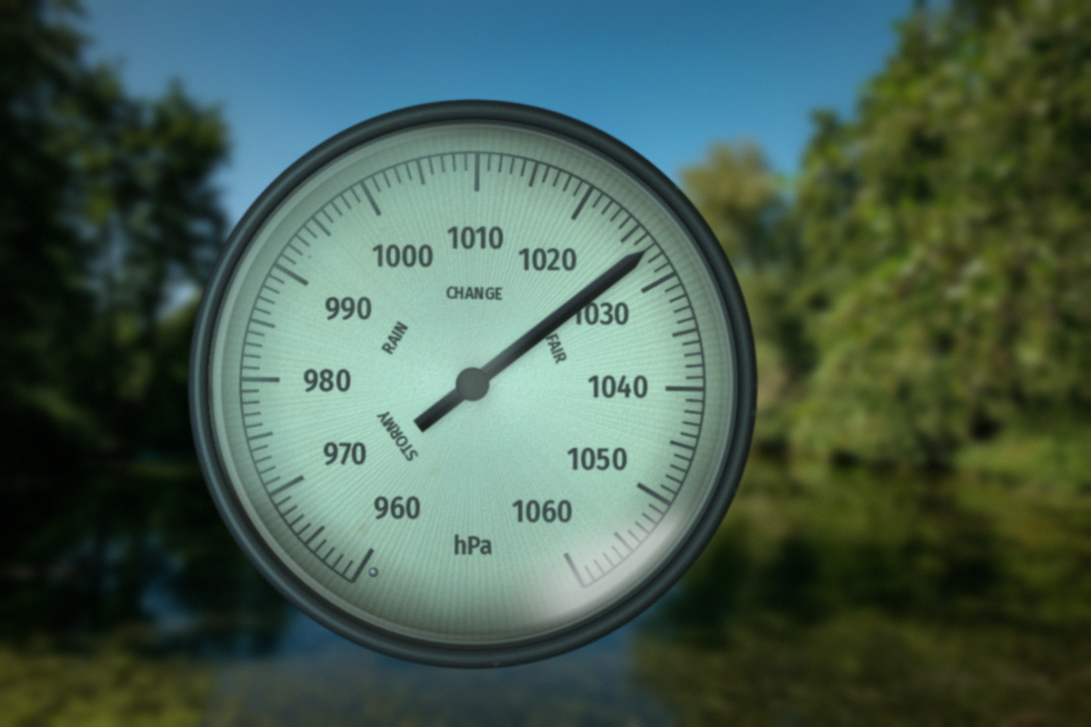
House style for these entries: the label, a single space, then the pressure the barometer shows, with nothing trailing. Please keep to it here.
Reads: 1027 hPa
